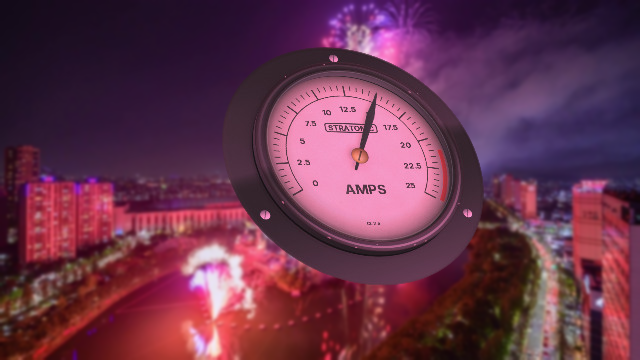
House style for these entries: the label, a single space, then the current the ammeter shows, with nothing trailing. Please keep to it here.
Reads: 15 A
